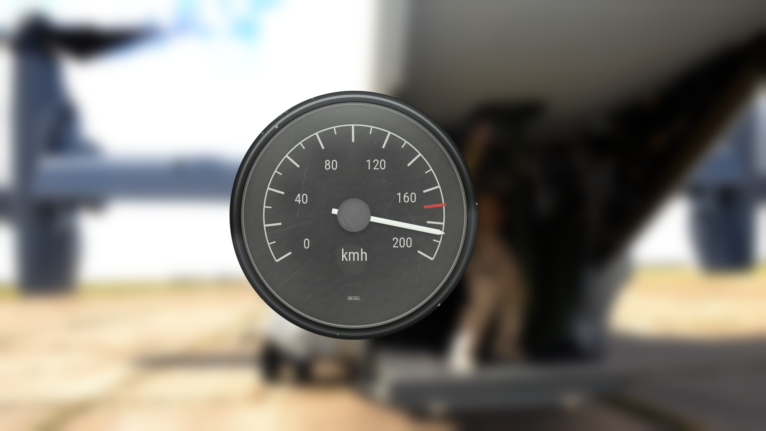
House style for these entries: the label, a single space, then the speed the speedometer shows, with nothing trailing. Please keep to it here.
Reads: 185 km/h
